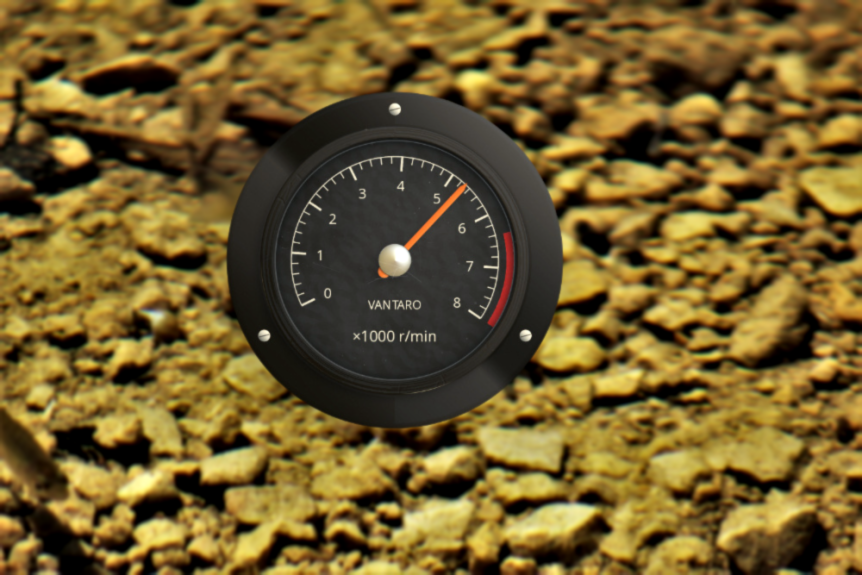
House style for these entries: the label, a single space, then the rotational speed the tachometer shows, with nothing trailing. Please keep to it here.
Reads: 5300 rpm
